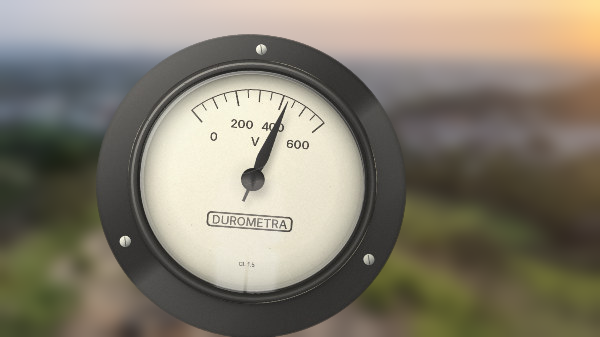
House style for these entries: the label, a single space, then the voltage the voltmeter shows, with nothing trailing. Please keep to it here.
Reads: 425 V
